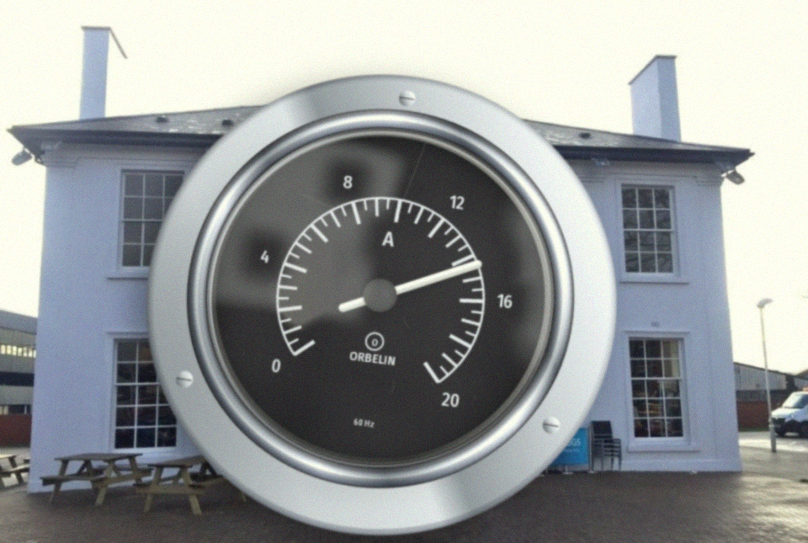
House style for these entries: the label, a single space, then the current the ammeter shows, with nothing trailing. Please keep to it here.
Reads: 14.5 A
